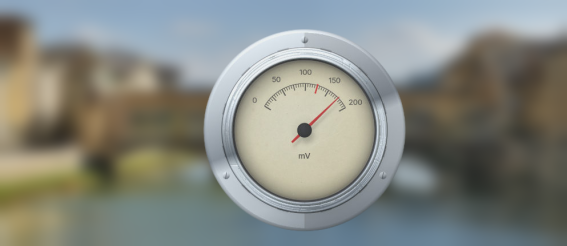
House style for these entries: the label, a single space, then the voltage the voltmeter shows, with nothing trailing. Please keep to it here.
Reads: 175 mV
